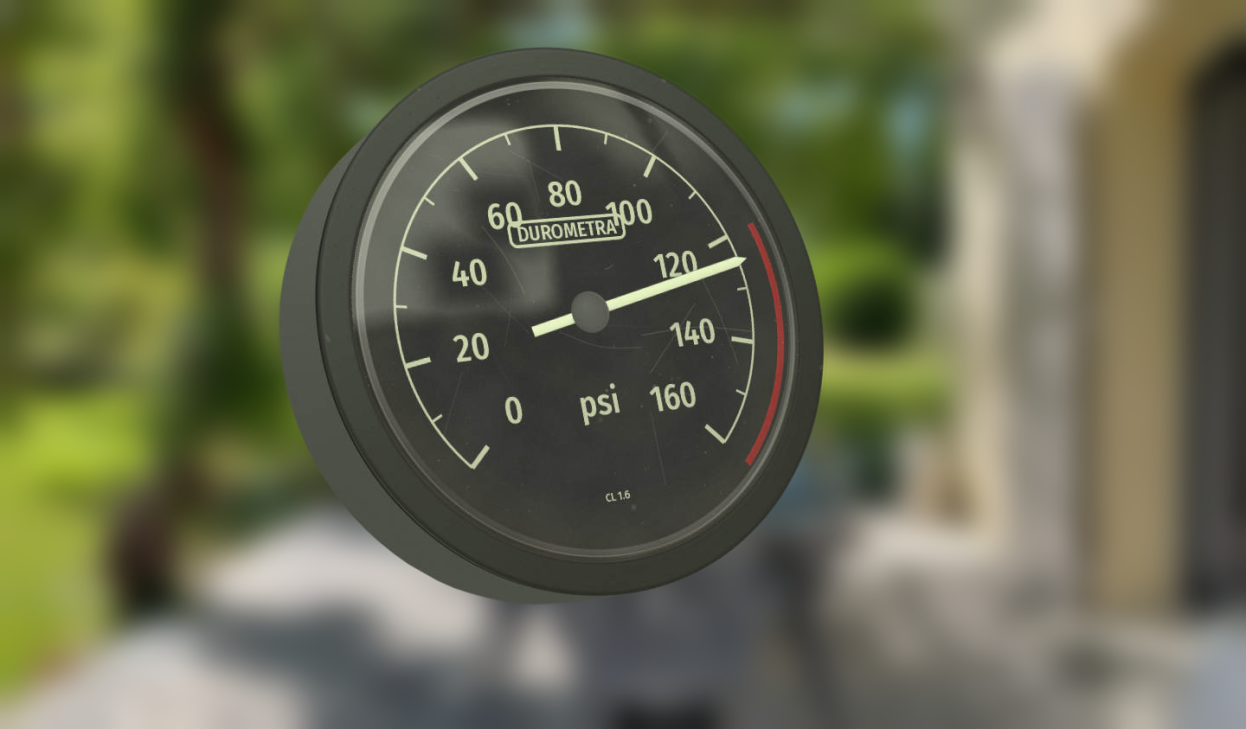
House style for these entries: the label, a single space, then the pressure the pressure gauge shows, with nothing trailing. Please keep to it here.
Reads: 125 psi
